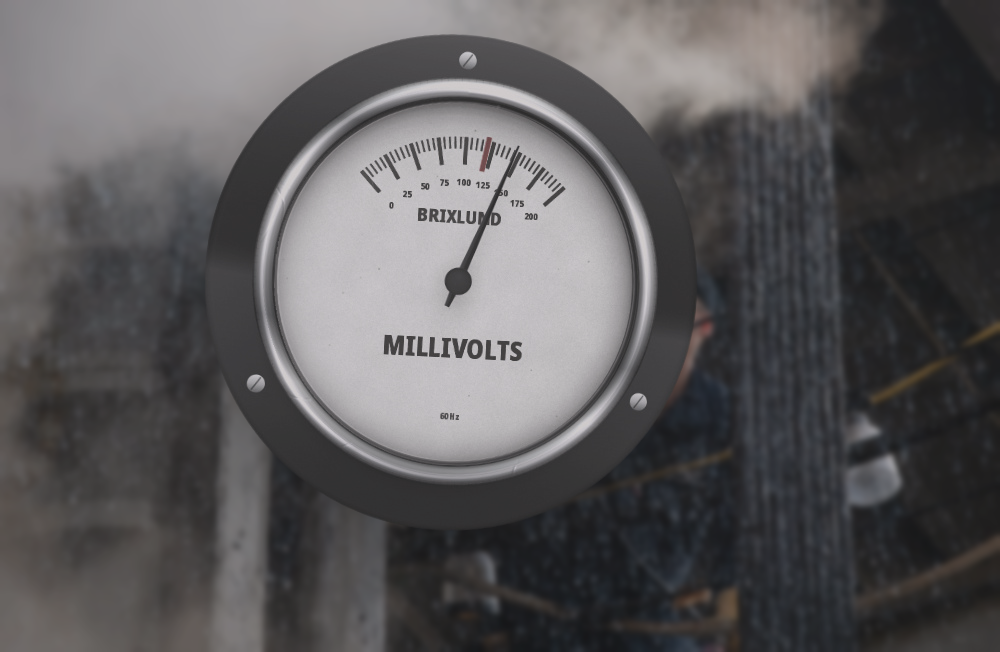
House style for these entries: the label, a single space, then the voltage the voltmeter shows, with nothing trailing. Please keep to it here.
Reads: 145 mV
